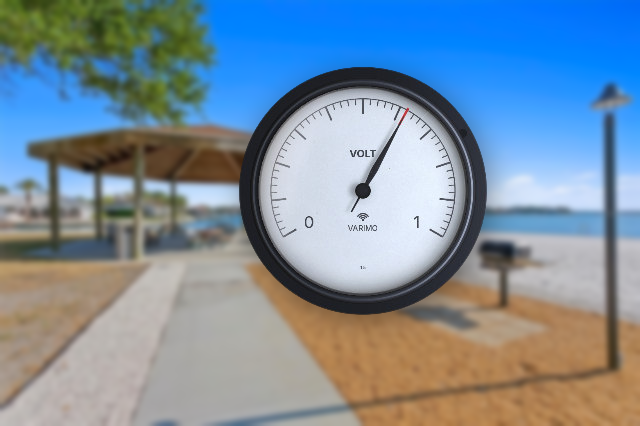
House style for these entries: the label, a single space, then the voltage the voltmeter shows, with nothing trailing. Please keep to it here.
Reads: 0.62 V
